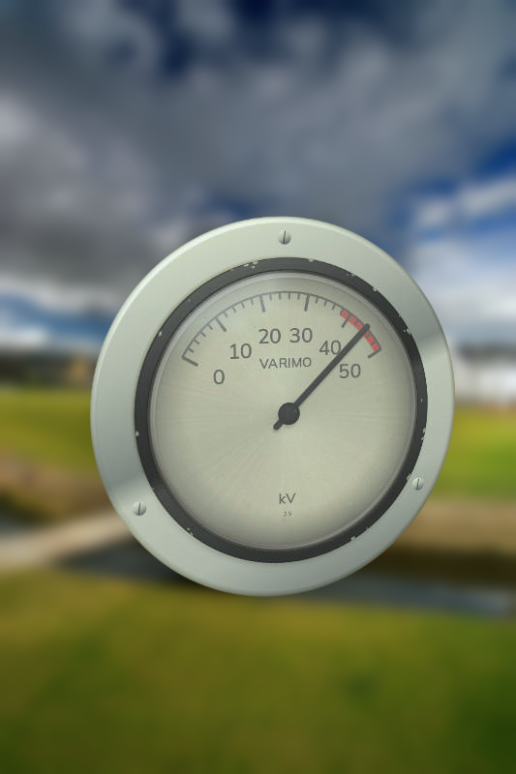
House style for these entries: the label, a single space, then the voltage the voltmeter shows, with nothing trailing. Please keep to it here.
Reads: 44 kV
